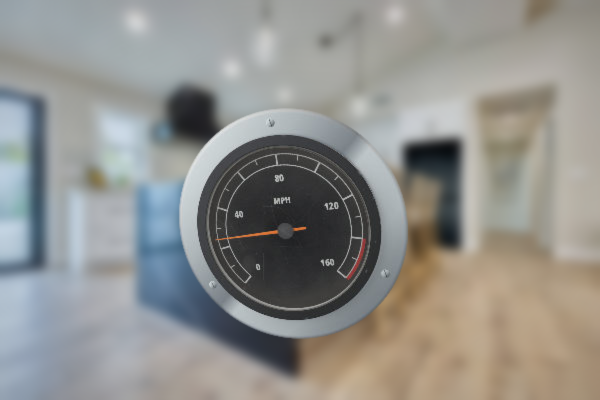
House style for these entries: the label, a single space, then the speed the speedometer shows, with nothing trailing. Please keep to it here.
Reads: 25 mph
